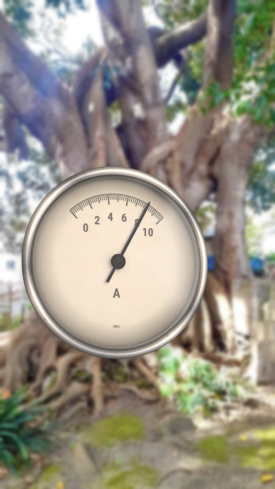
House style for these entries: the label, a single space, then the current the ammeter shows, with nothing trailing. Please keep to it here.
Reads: 8 A
